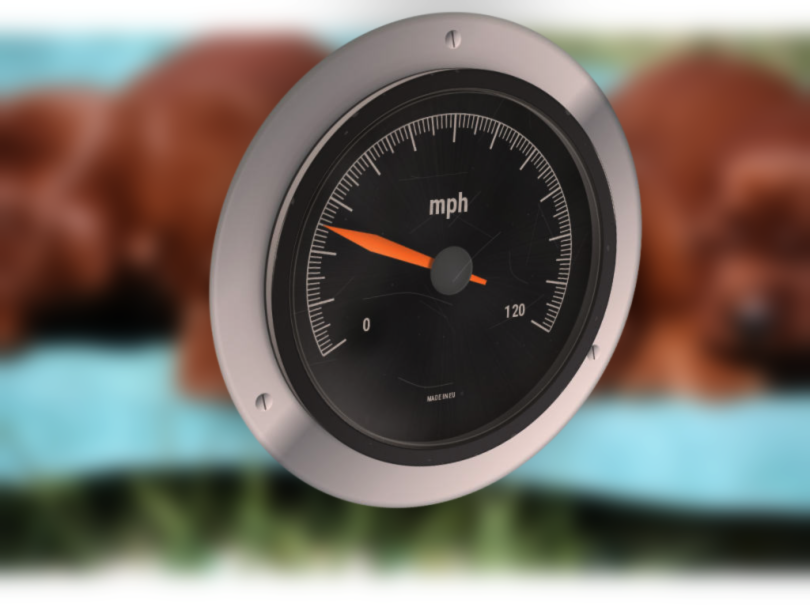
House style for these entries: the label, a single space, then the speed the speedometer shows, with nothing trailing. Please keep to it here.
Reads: 25 mph
